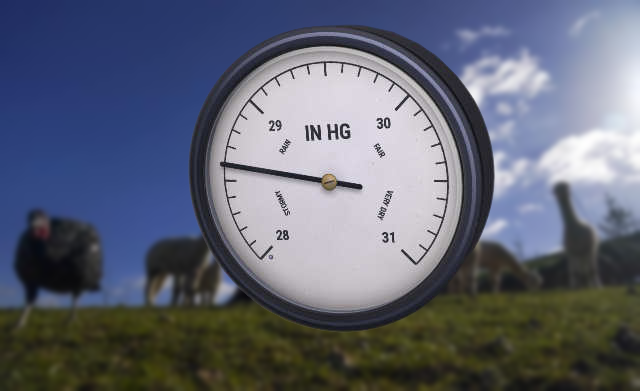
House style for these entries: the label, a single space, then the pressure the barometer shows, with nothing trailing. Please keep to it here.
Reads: 28.6 inHg
